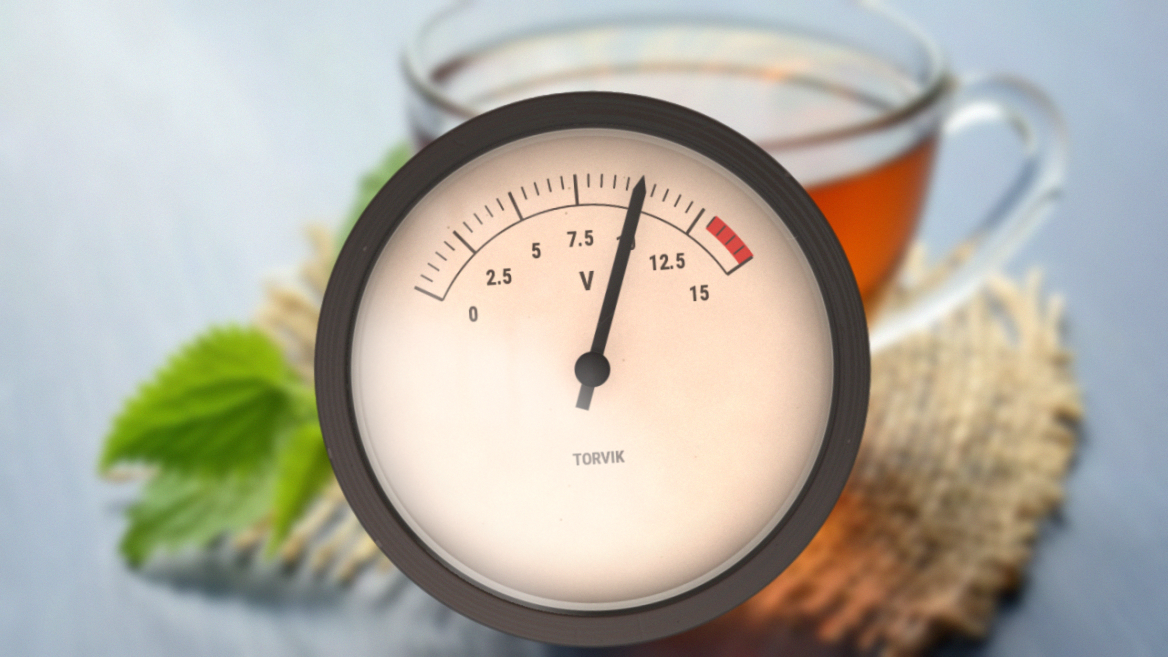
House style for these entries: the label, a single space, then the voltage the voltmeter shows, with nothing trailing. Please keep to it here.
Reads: 10 V
